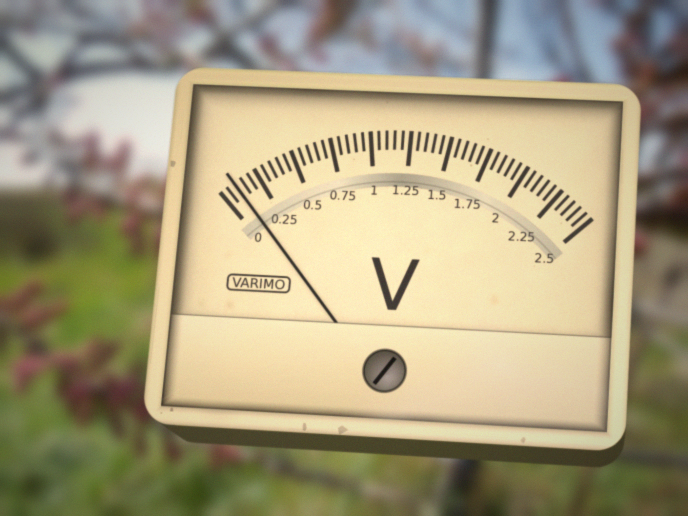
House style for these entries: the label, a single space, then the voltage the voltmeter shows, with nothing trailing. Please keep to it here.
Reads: 0.1 V
